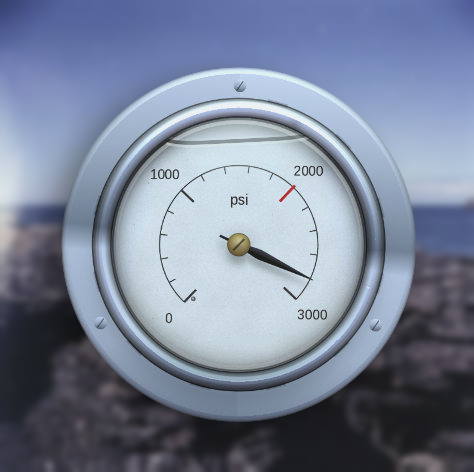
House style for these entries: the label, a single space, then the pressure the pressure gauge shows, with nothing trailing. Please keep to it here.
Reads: 2800 psi
